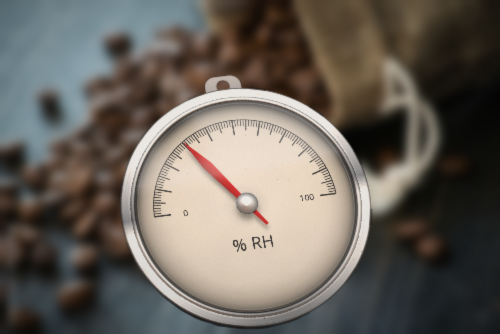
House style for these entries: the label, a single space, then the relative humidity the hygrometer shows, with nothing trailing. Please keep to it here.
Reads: 30 %
